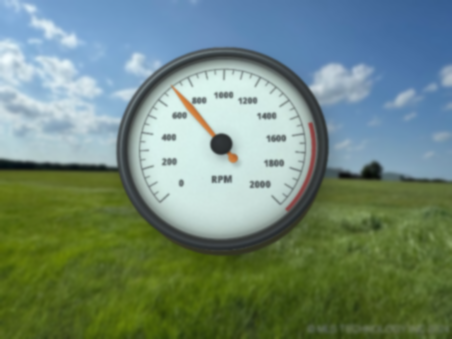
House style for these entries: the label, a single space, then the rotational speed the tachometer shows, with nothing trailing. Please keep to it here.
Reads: 700 rpm
